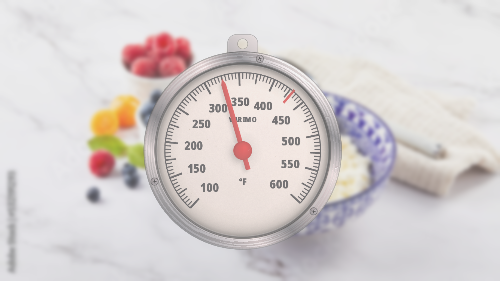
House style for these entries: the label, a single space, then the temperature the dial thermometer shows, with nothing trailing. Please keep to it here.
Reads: 325 °F
